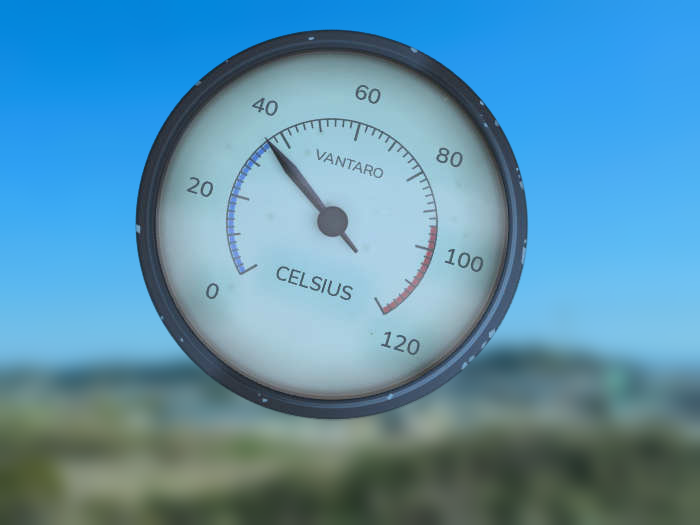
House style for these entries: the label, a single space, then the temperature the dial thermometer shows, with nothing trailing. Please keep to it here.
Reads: 36 °C
